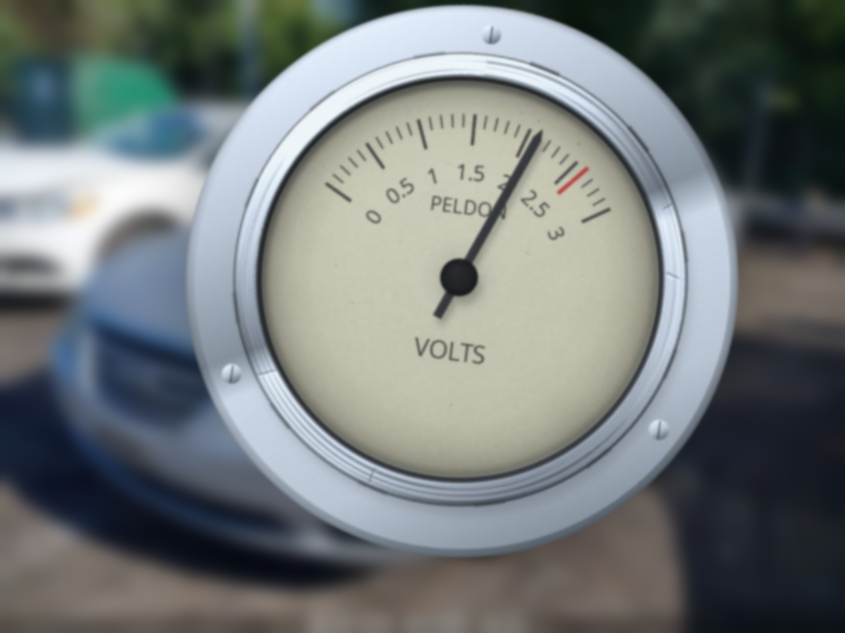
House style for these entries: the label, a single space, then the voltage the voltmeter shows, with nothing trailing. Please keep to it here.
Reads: 2.1 V
